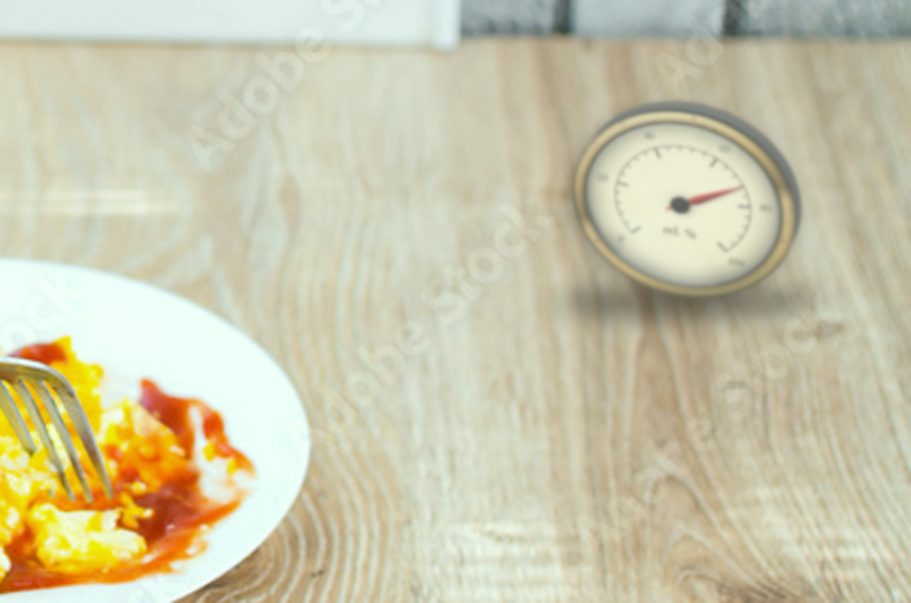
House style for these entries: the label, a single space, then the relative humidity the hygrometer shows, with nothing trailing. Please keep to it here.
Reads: 72 %
